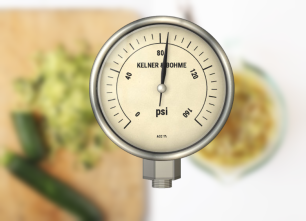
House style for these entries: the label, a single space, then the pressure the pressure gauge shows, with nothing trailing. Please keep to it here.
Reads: 85 psi
